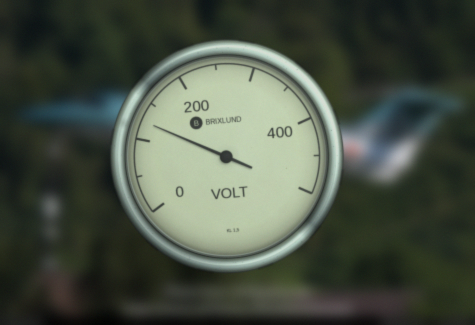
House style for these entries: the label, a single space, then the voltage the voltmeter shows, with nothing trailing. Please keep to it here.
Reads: 125 V
